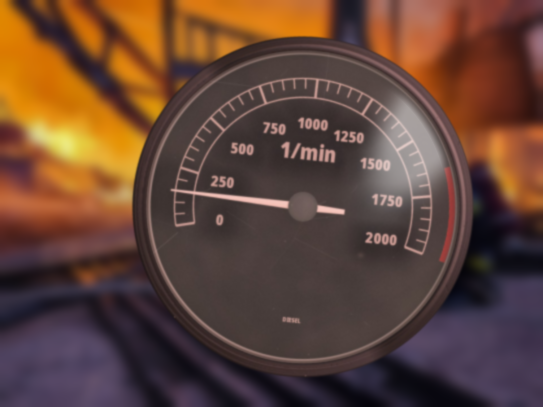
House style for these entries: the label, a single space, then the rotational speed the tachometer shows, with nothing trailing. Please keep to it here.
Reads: 150 rpm
